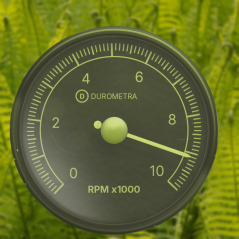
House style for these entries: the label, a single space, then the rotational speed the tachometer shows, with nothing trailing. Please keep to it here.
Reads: 9100 rpm
